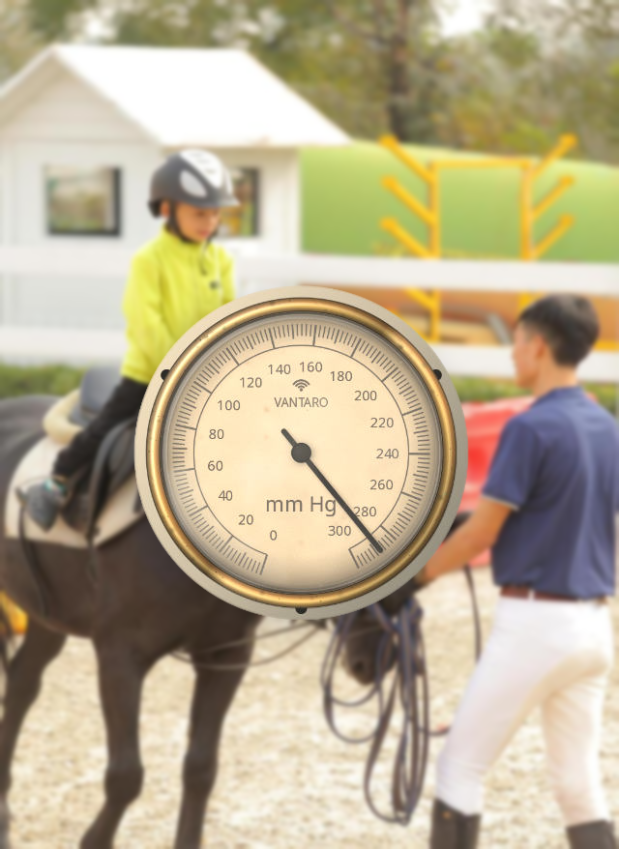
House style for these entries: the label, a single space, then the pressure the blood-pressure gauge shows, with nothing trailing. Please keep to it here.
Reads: 288 mmHg
